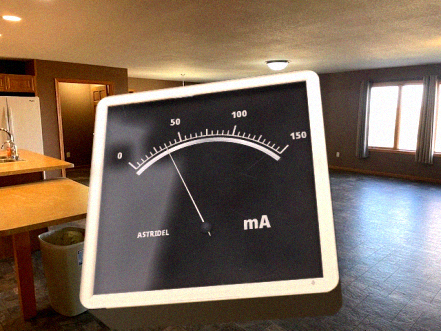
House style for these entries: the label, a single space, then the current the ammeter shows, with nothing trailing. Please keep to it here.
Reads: 35 mA
